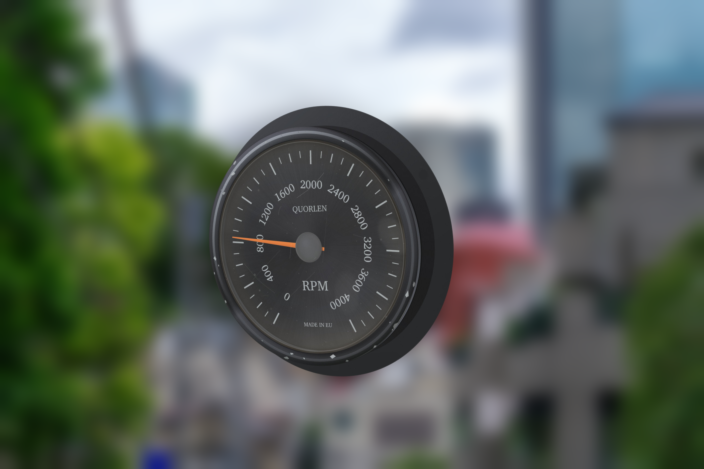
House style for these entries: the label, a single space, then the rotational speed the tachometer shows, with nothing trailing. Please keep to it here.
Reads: 850 rpm
